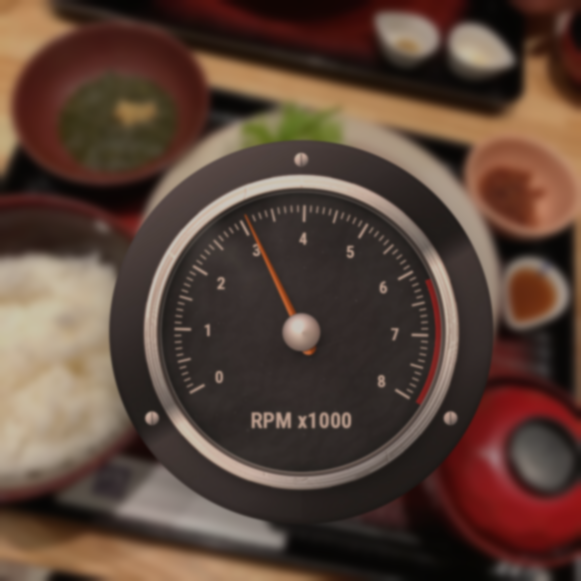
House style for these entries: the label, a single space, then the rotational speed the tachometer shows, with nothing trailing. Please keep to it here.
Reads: 3100 rpm
